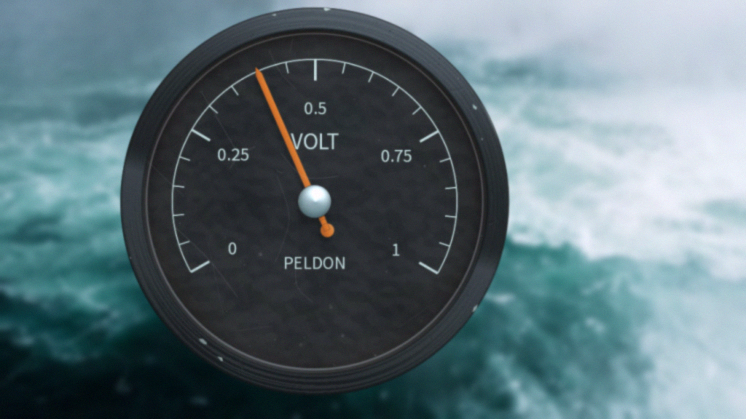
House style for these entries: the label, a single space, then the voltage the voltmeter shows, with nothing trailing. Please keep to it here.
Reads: 0.4 V
